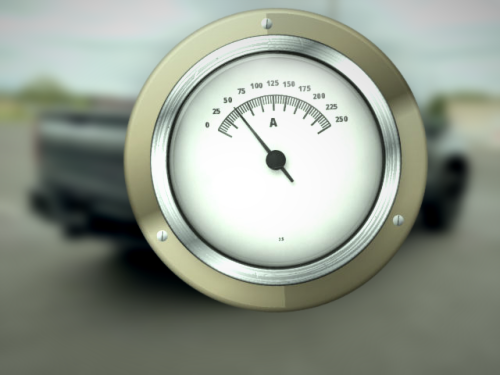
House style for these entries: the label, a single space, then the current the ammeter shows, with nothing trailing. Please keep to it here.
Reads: 50 A
